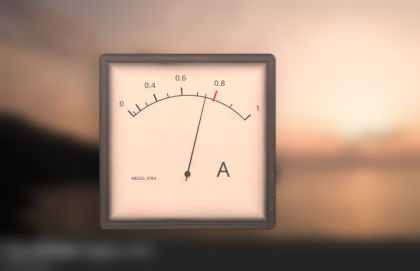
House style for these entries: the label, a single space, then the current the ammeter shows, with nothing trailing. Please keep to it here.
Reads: 0.75 A
